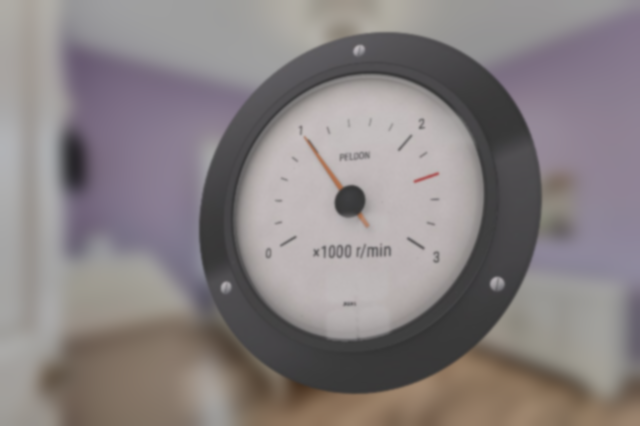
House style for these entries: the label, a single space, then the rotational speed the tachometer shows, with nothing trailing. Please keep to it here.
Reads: 1000 rpm
